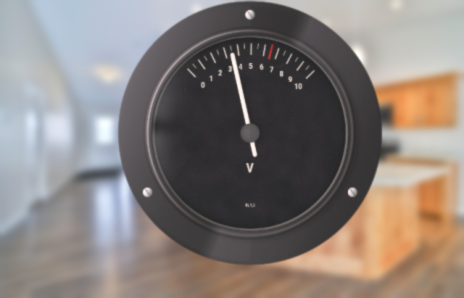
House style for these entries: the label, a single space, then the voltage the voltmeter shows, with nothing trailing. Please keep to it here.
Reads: 3.5 V
